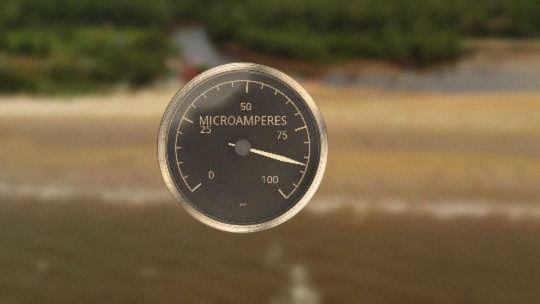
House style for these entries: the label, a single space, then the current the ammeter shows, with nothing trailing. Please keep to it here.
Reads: 87.5 µA
